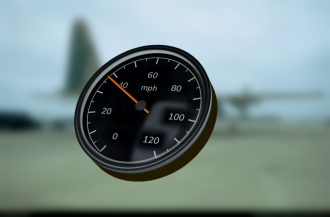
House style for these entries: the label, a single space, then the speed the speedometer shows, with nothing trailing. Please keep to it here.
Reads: 37.5 mph
